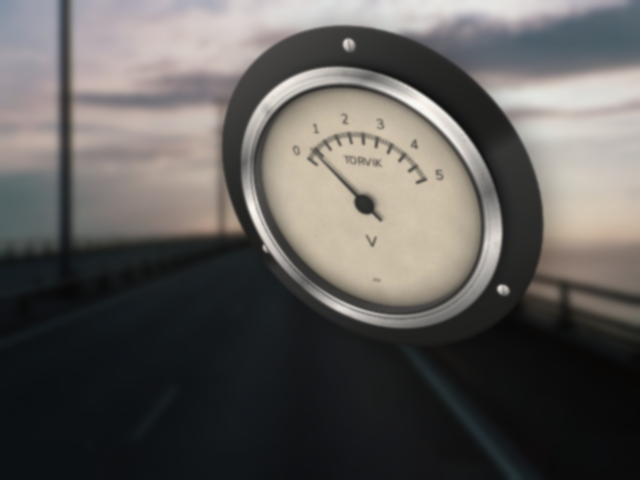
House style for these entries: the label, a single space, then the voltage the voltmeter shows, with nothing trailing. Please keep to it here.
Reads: 0.5 V
